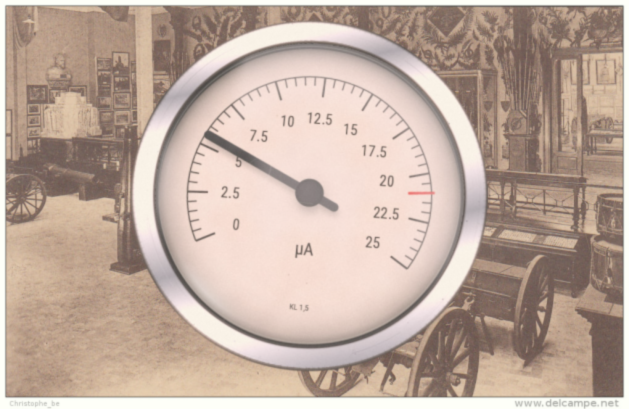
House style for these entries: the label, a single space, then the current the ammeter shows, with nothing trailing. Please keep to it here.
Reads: 5.5 µA
